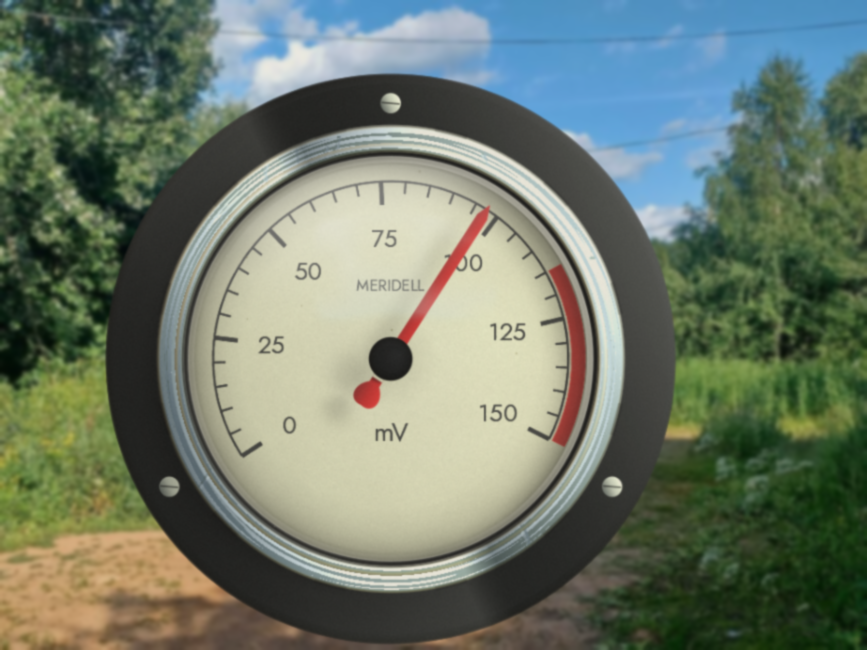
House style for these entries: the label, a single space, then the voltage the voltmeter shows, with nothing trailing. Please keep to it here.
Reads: 97.5 mV
